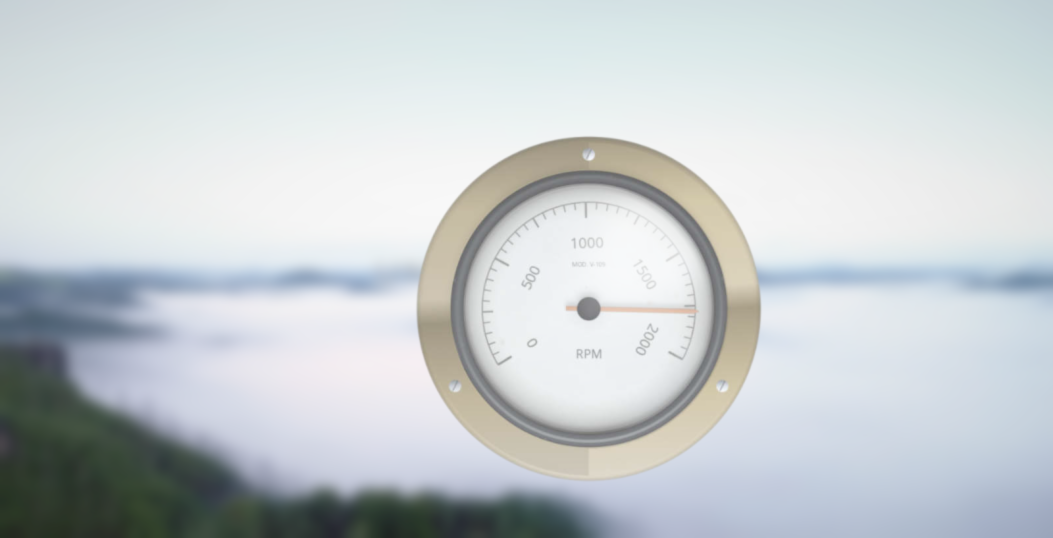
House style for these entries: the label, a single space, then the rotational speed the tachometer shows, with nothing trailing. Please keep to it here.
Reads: 1775 rpm
